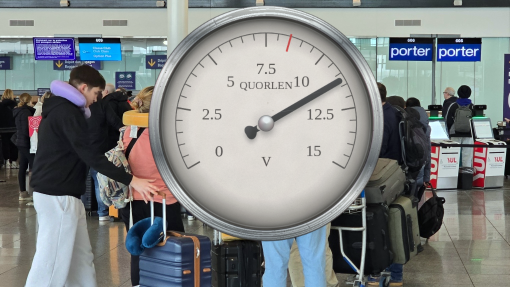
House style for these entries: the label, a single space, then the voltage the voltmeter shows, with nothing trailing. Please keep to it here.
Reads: 11.25 V
